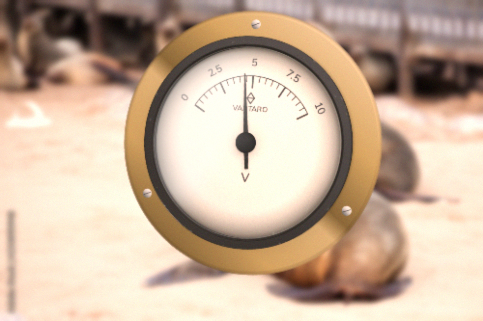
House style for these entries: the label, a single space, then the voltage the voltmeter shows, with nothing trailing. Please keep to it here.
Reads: 4.5 V
